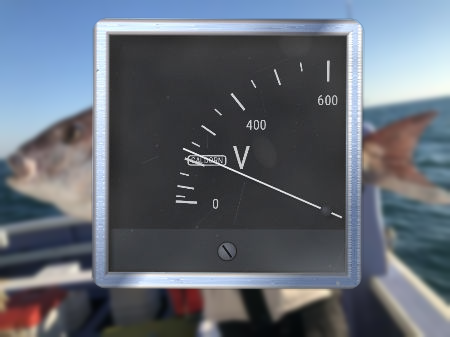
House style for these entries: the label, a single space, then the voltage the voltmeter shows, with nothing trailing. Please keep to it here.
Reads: 225 V
